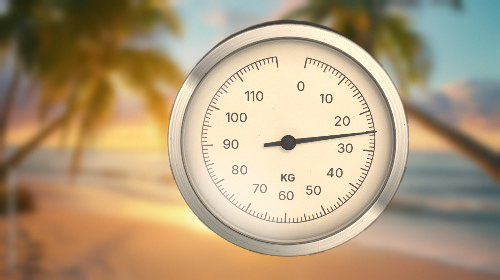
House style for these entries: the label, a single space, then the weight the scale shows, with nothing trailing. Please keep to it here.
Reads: 25 kg
